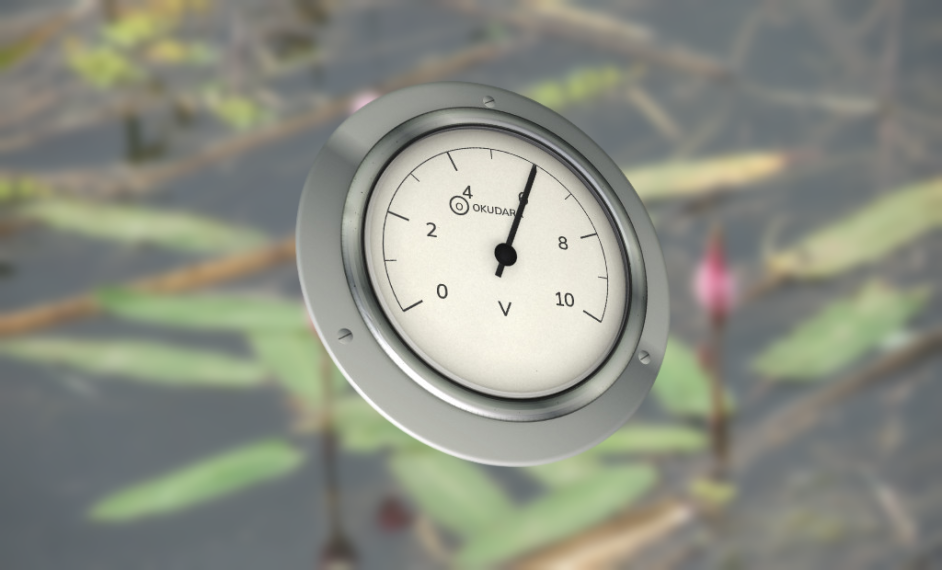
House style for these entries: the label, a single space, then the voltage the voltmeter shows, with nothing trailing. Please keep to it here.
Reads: 6 V
